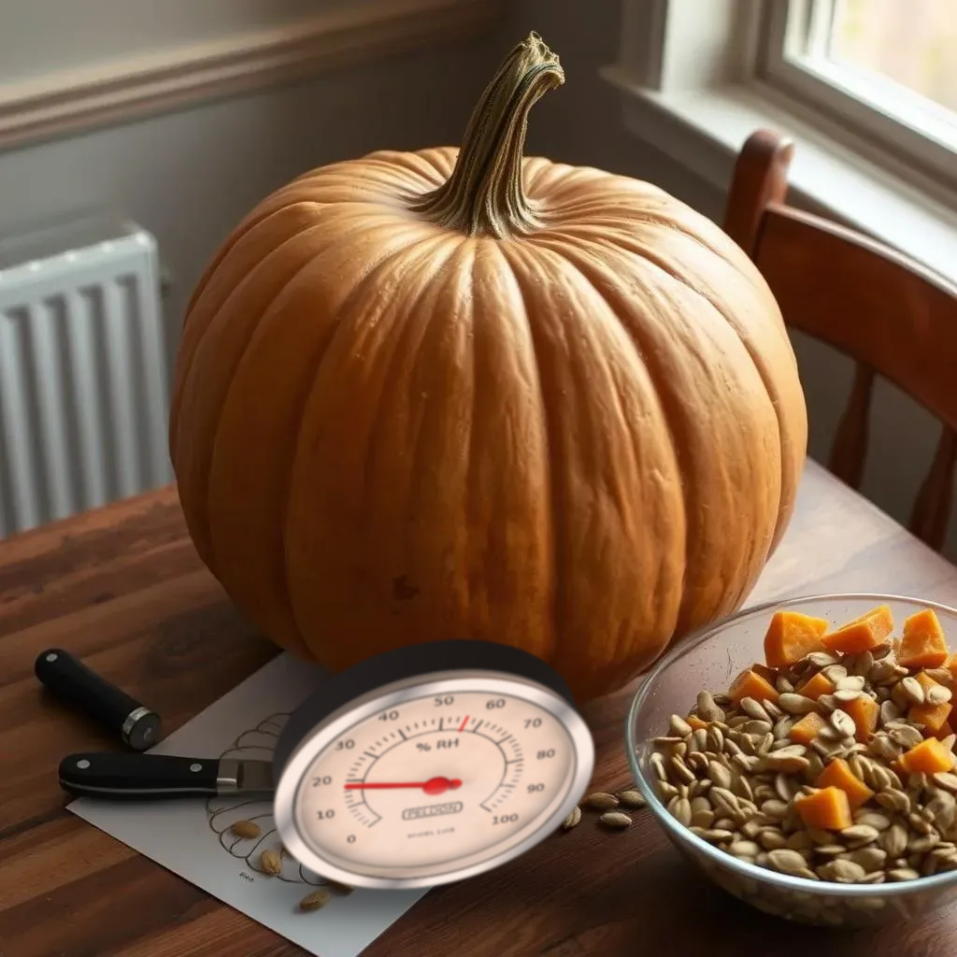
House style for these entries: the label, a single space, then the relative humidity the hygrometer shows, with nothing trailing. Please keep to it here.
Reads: 20 %
